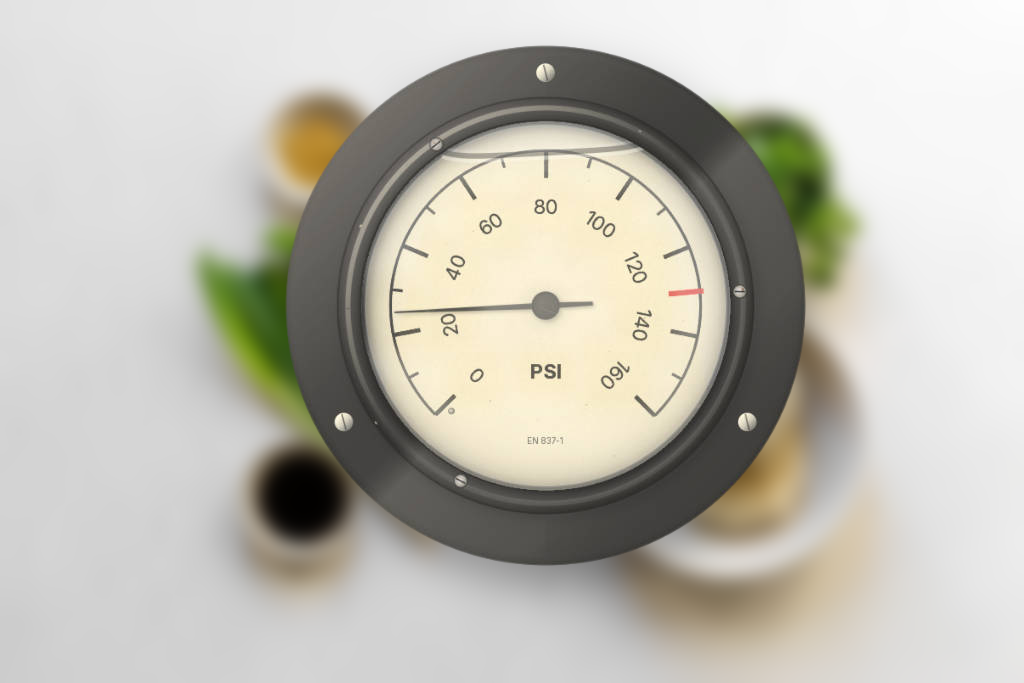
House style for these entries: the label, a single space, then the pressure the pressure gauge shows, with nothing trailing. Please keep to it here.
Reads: 25 psi
